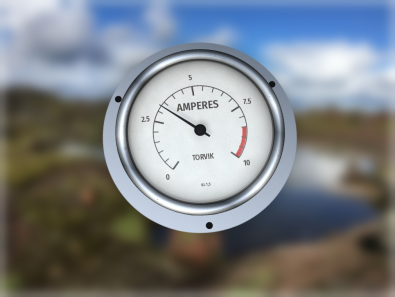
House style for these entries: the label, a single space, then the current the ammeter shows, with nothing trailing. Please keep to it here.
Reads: 3.25 A
